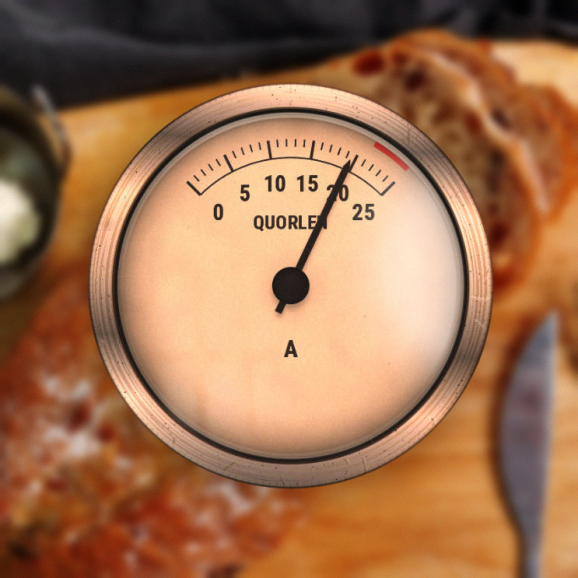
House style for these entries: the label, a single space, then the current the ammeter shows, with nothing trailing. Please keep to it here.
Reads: 19.5 A
